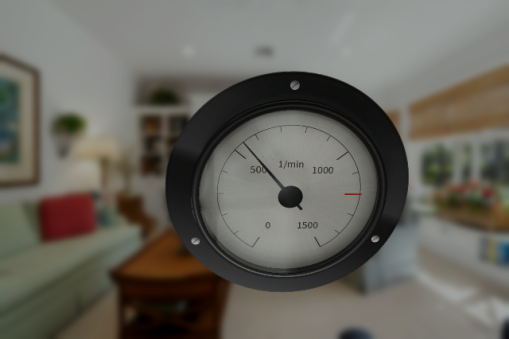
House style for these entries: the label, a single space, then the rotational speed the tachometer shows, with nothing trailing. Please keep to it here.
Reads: 550 rpm
